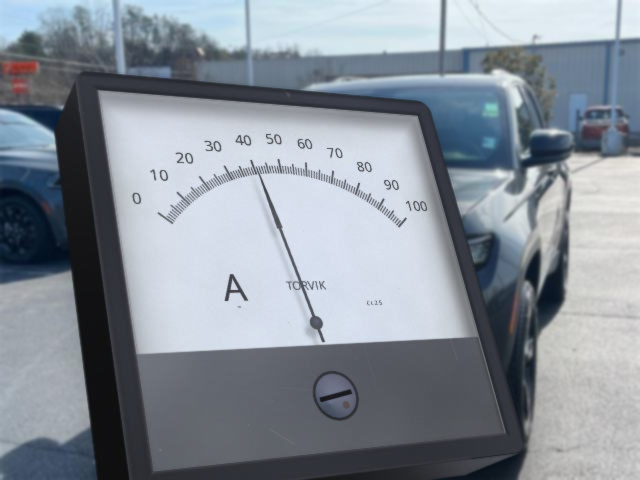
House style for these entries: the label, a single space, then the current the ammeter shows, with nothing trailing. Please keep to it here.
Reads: 40 A
